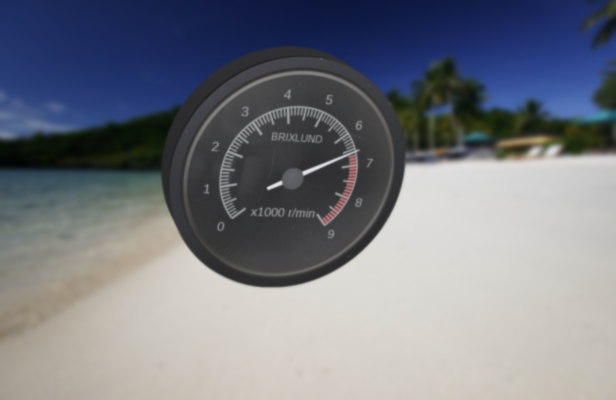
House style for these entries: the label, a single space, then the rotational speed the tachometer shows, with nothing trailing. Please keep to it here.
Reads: 6500 rpm
